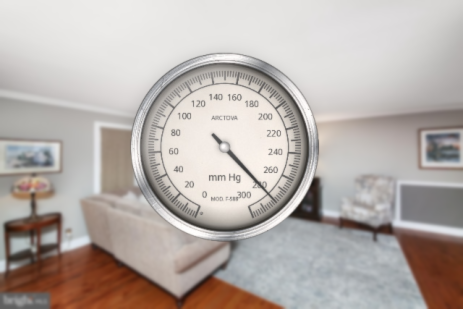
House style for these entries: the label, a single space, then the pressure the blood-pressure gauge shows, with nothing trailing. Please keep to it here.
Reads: 280 mmHg
